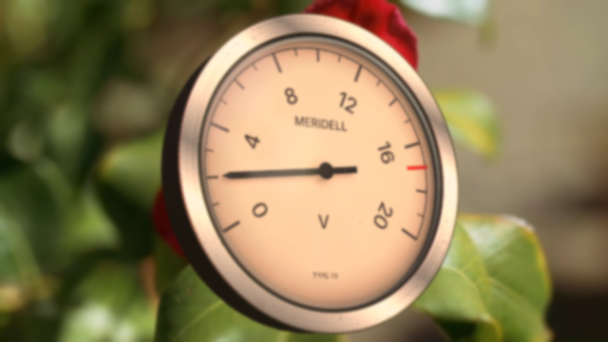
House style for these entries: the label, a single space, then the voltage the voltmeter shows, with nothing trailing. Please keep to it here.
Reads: 2 V
